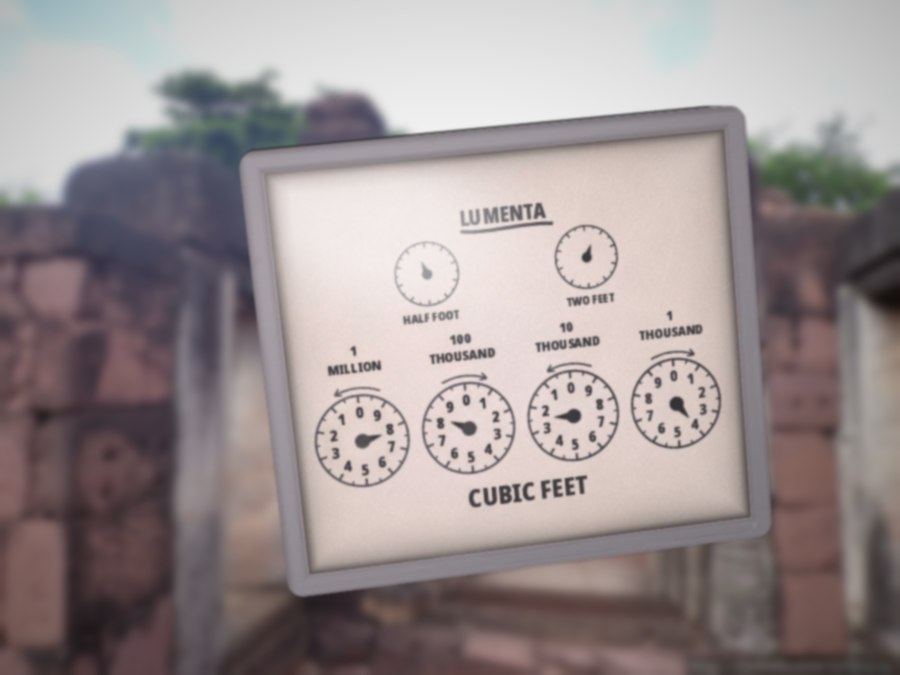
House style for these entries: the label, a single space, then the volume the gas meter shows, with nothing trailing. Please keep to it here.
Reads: 782400 ft³
